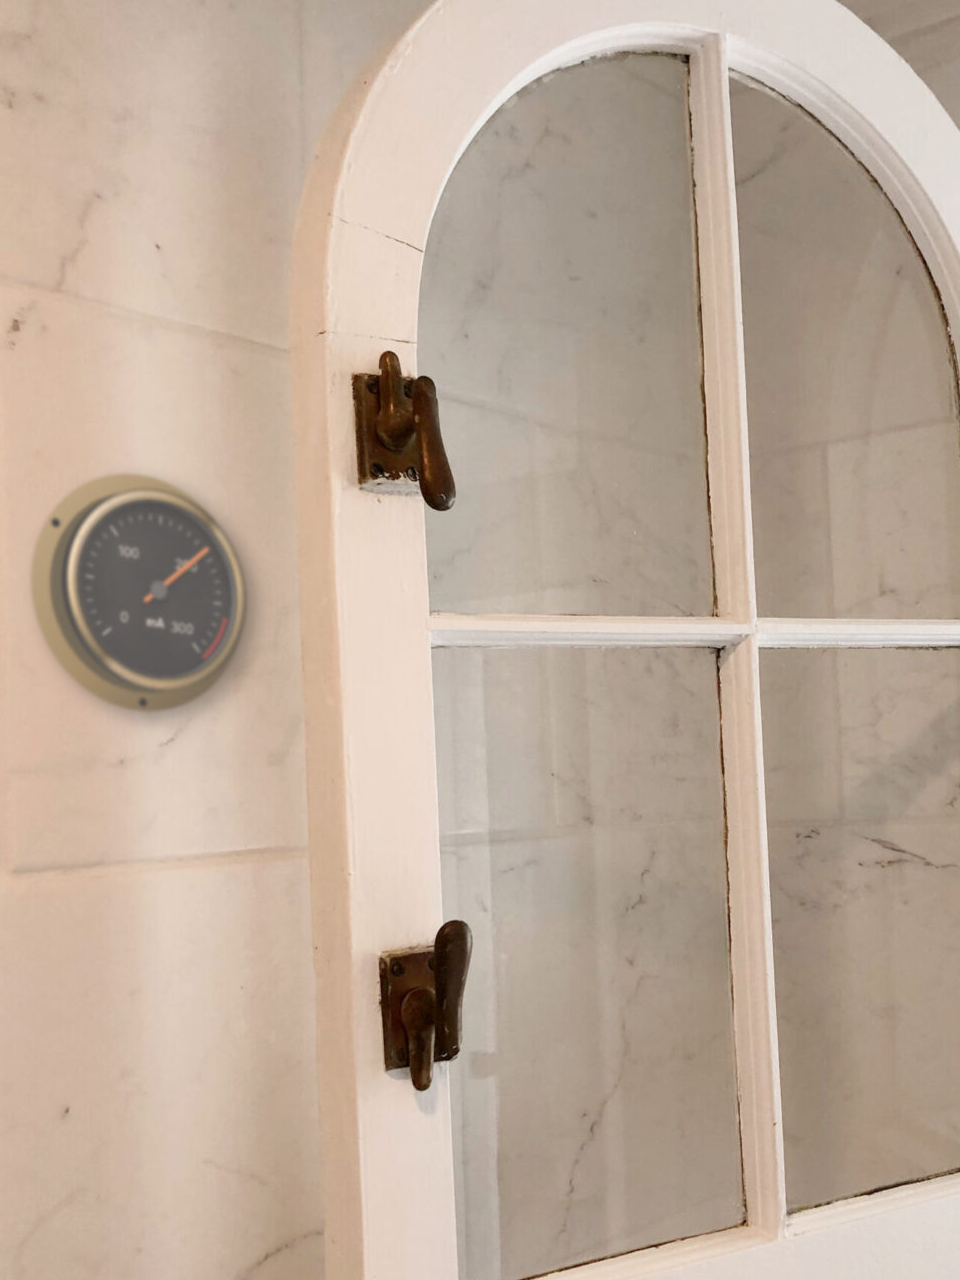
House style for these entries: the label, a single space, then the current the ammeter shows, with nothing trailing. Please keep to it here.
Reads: 200 mA
